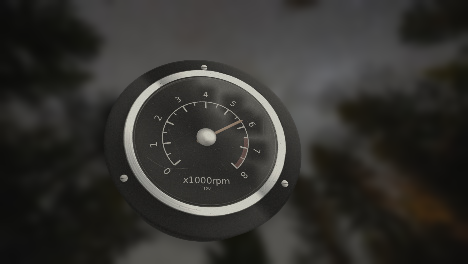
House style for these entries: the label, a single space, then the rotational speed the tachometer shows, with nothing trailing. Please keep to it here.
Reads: 5750 rpm
